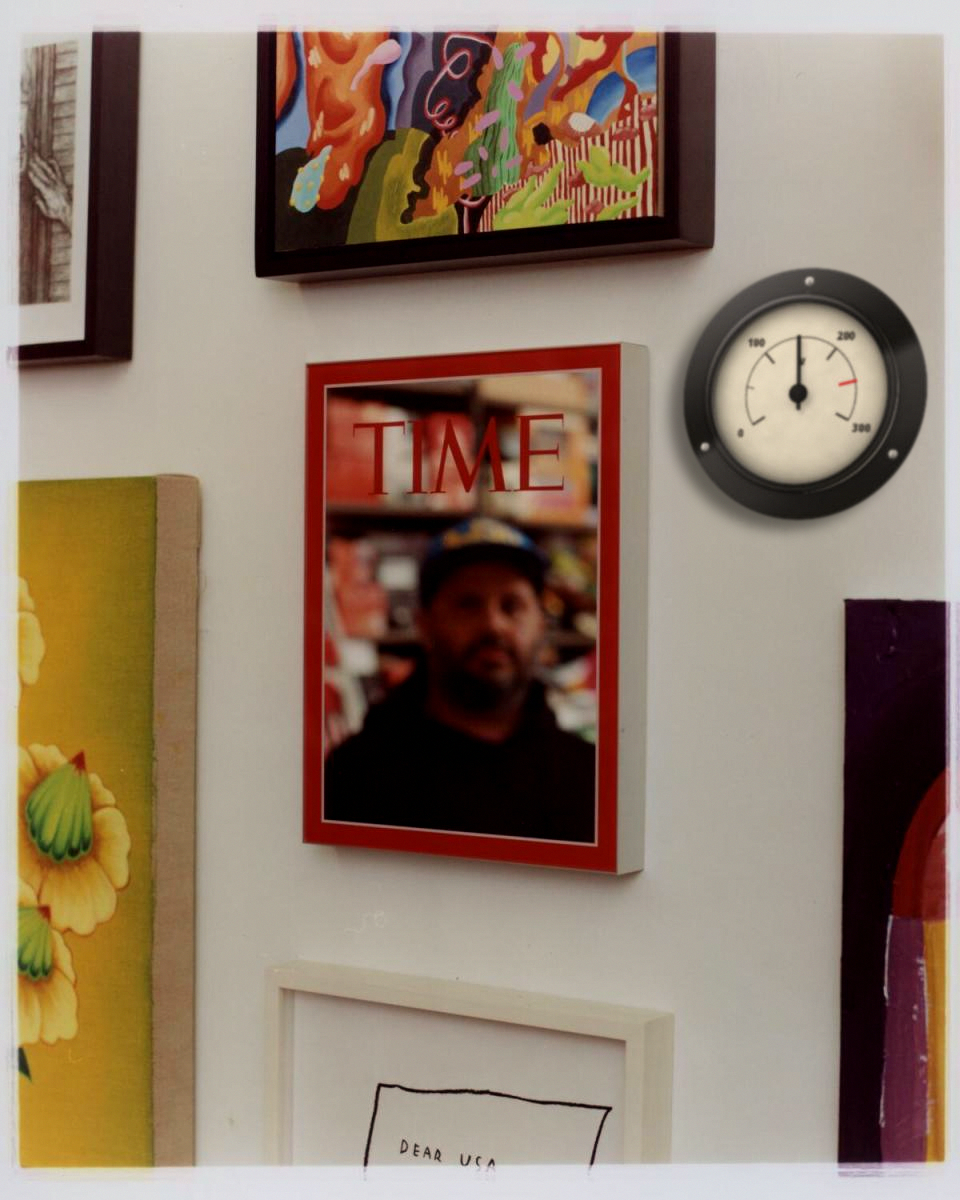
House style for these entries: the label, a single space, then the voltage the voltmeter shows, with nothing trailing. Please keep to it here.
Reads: 150 V
